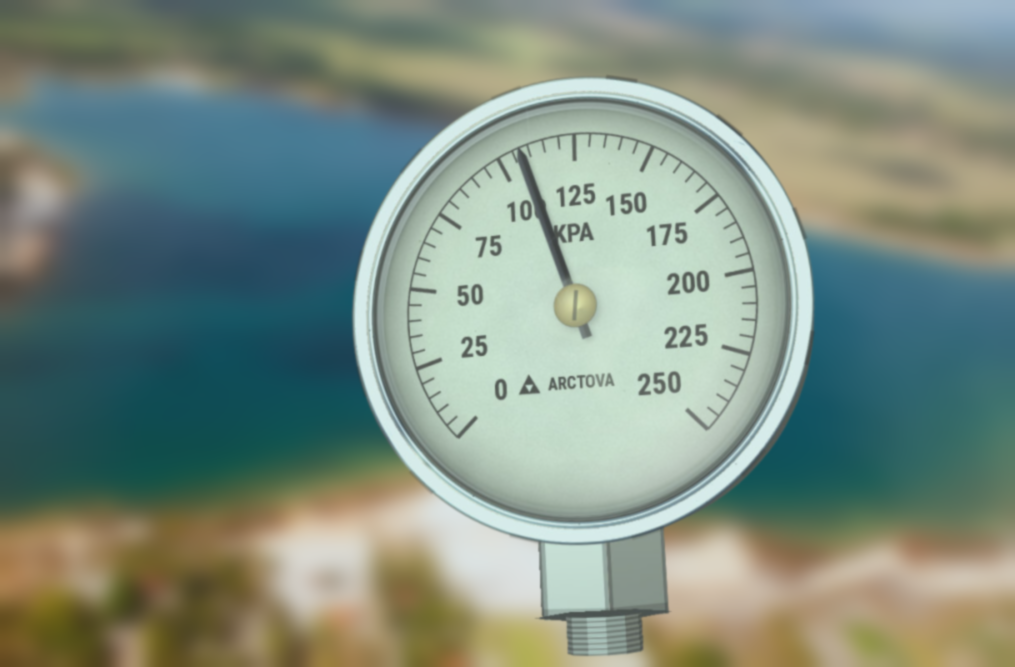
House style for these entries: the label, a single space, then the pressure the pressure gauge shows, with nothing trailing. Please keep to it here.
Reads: 107.5 kPa
